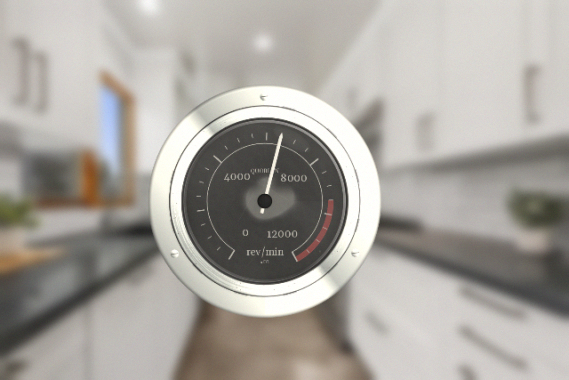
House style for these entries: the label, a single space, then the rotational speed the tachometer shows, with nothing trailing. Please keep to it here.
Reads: 6500 rpm
